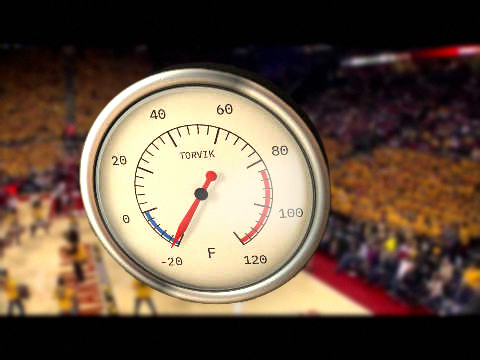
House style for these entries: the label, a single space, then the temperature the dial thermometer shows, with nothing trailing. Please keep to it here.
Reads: -18 °F
